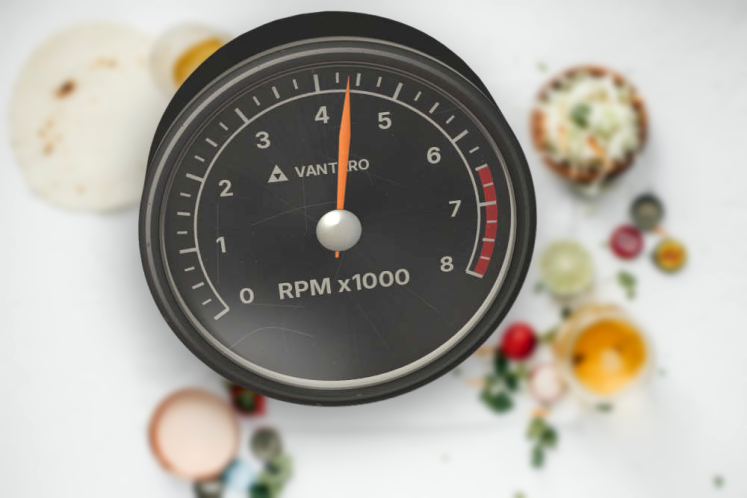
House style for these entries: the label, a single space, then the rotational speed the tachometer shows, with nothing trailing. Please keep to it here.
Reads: 4375 rpm
